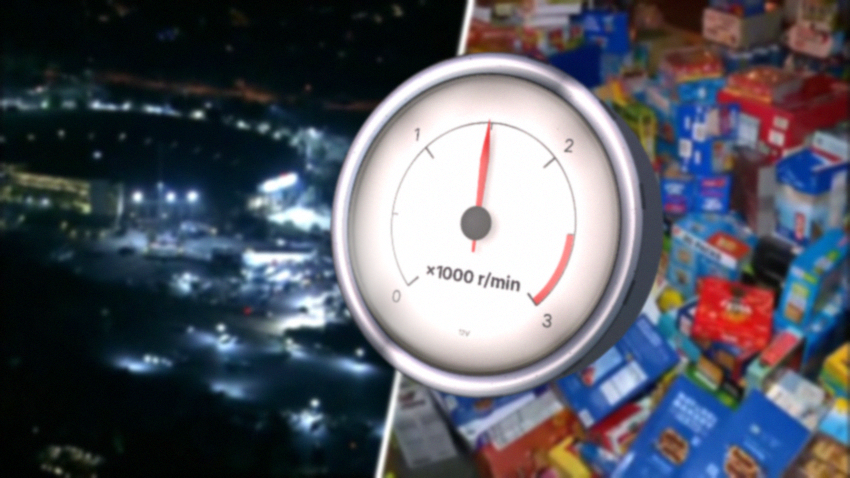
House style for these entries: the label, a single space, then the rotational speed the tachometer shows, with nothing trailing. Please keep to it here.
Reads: 1500 rpm
